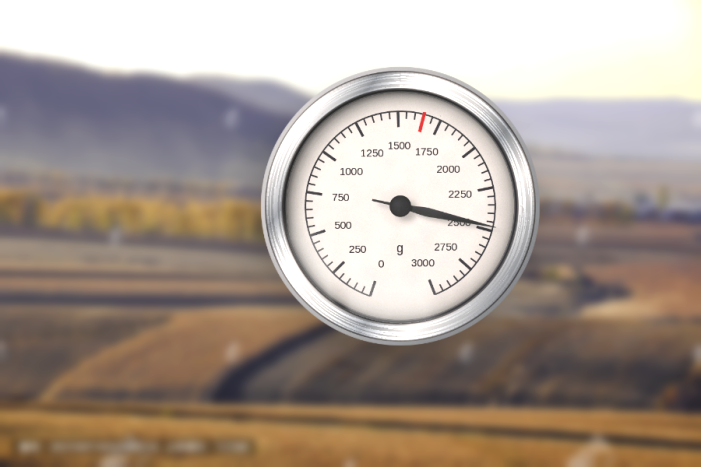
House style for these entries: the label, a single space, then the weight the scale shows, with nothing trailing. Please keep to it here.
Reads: 2475 g
